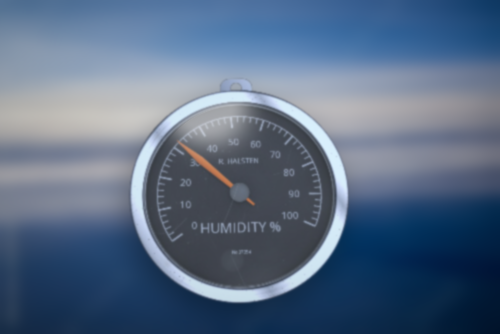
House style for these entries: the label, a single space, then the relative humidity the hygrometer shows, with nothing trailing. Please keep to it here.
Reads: 32 %
